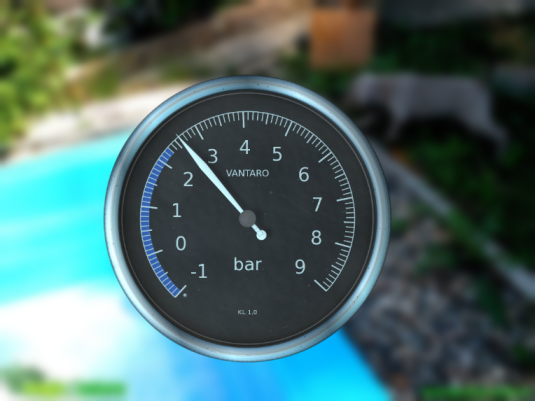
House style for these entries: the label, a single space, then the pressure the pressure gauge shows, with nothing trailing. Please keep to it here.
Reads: 2.6 bar
